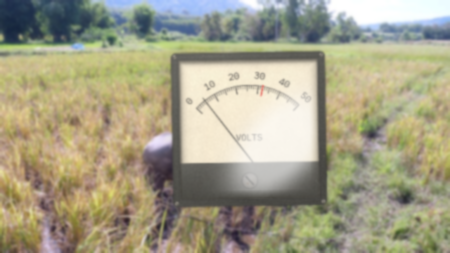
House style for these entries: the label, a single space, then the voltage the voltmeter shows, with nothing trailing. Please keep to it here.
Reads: 5 V
